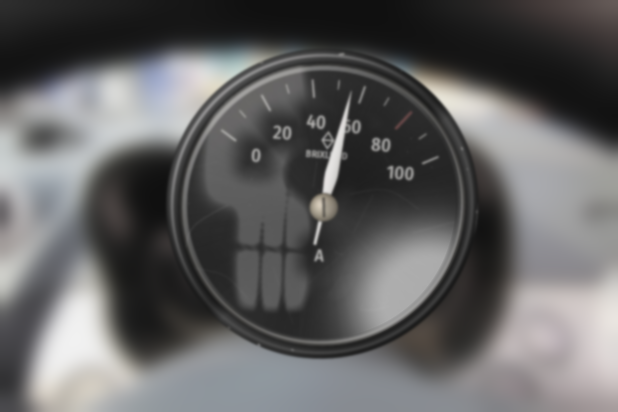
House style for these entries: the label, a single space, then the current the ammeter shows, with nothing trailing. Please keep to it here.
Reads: 55 A
